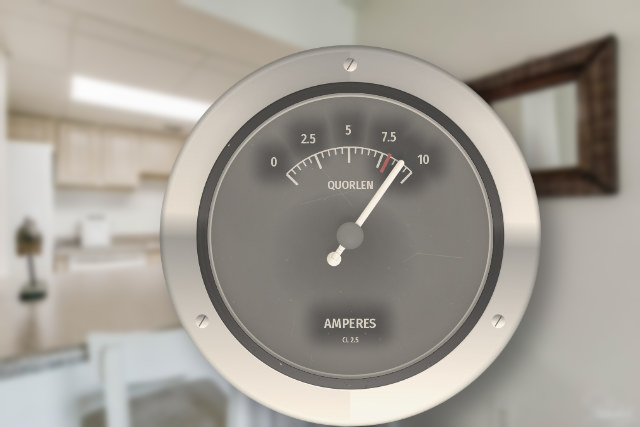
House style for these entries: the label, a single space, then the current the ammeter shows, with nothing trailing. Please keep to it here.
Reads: 9 A
